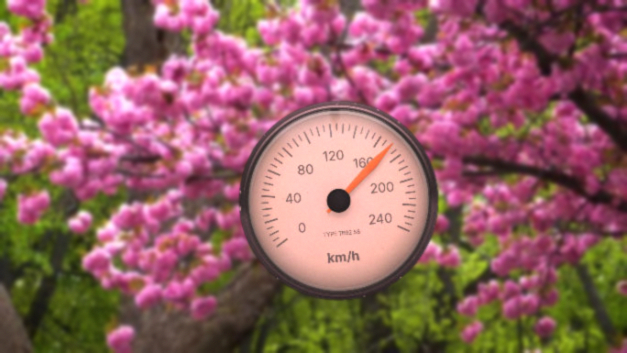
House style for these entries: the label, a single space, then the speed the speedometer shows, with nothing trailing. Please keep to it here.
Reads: 170 km/h
